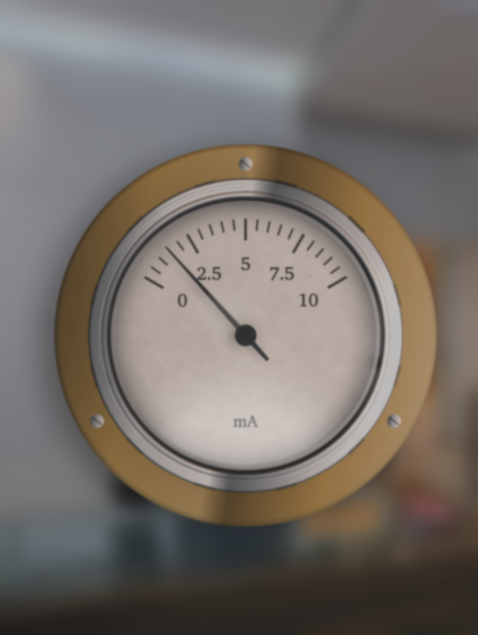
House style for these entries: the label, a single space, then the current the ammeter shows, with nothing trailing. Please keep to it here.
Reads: 1.5 mA
